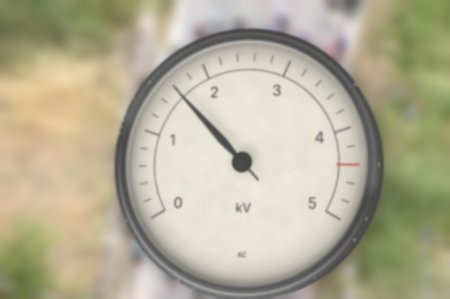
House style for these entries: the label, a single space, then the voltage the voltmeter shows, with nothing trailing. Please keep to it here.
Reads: 1.6 kV
